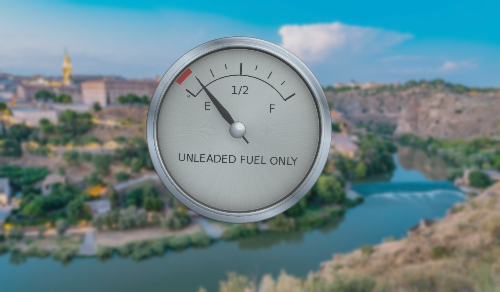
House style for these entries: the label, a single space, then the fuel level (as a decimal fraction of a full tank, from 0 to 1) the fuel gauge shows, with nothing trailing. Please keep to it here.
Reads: 0.125
